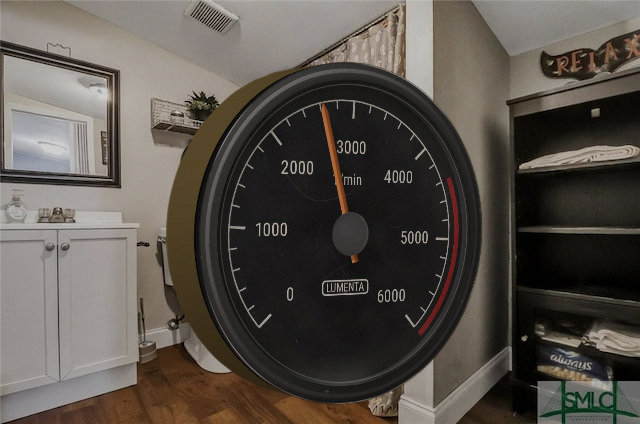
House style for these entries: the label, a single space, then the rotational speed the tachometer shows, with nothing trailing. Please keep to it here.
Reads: 2600 rpm
